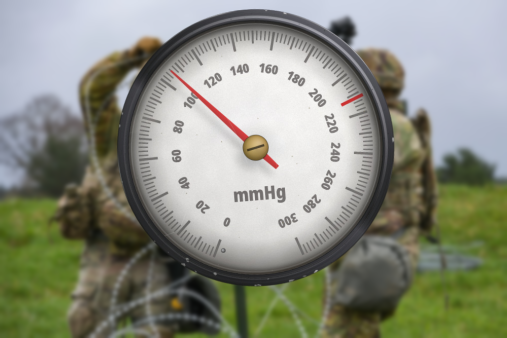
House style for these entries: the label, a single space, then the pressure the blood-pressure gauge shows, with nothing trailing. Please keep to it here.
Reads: 106 mmHg
